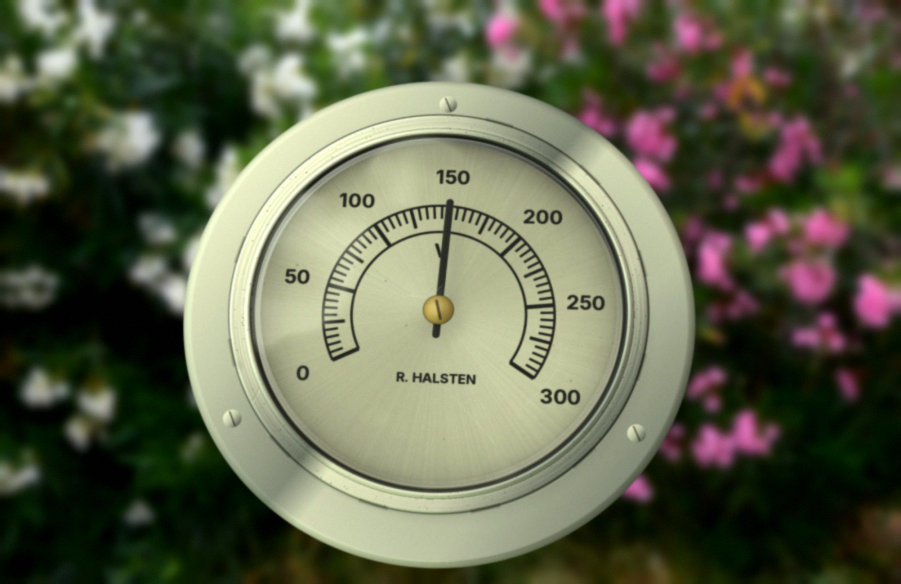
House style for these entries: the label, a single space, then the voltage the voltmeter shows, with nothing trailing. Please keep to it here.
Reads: 150 V
